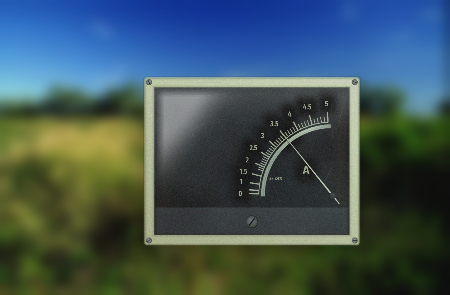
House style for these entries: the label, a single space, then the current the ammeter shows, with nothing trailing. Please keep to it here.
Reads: 3.5 A
